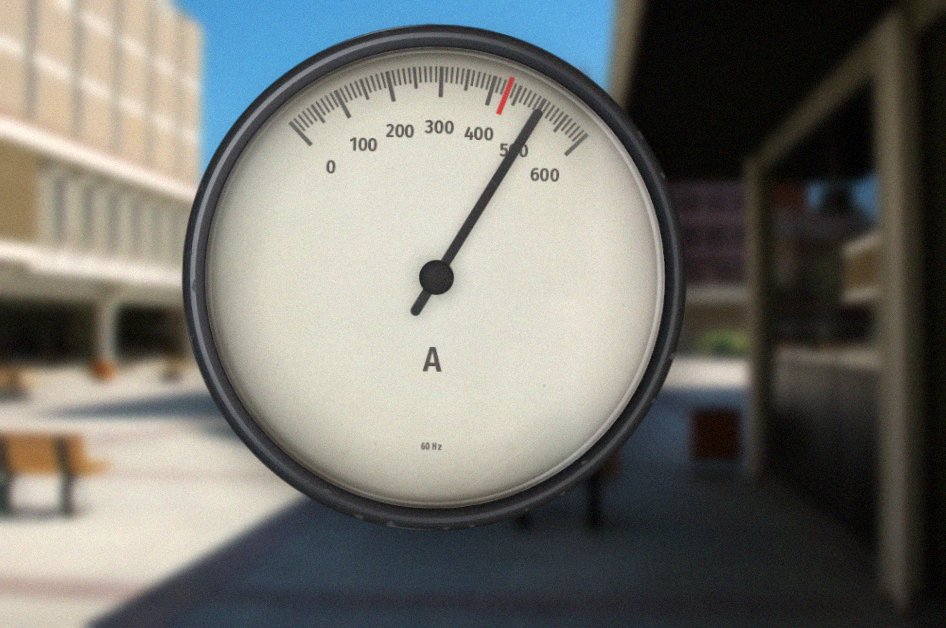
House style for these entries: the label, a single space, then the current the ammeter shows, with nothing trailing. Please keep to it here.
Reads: 500 A
